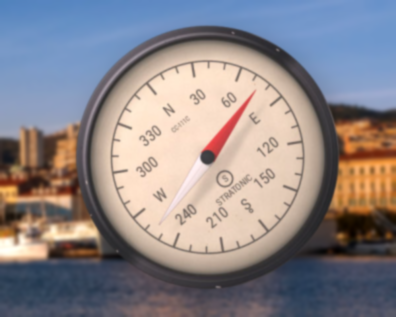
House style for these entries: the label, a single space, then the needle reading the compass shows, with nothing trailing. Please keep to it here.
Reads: 75 °
